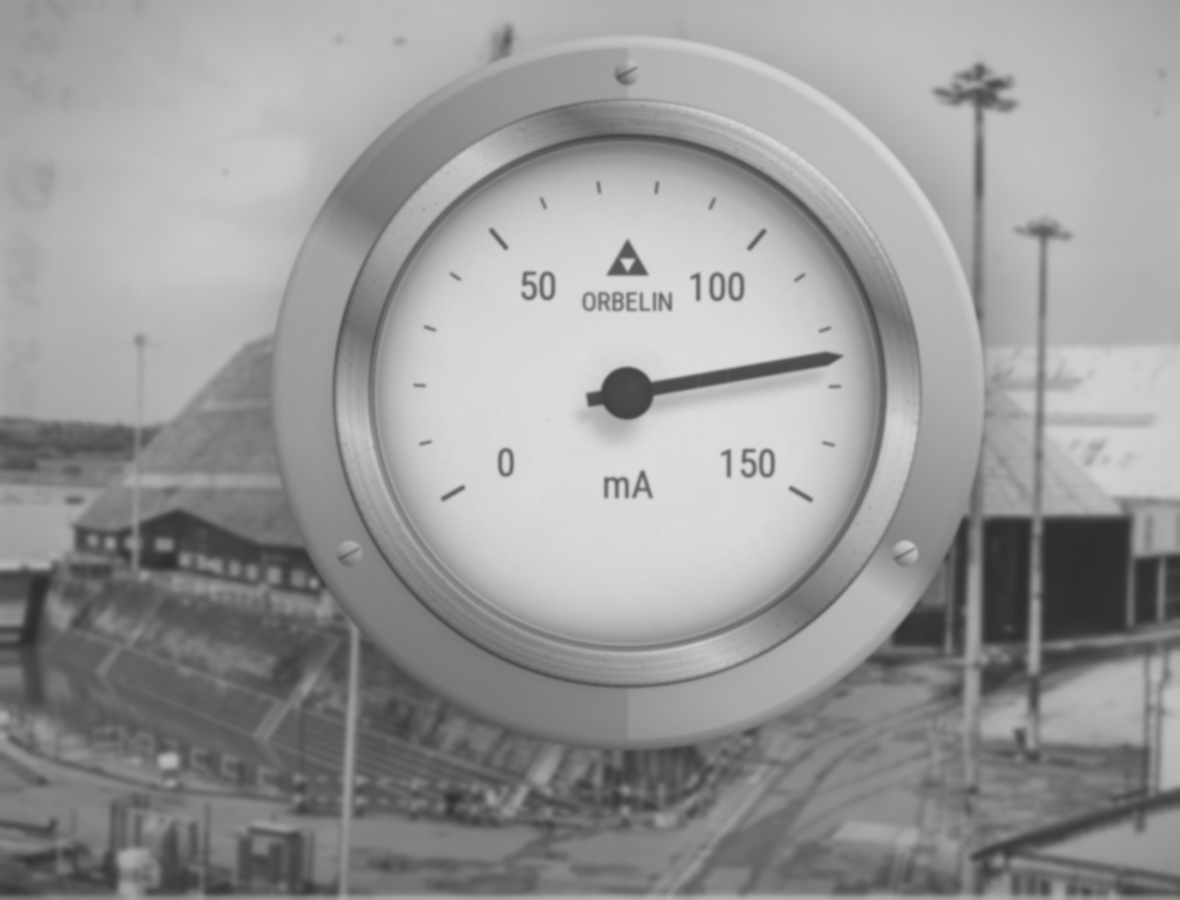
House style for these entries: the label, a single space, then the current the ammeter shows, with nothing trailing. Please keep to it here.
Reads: 125 mA
